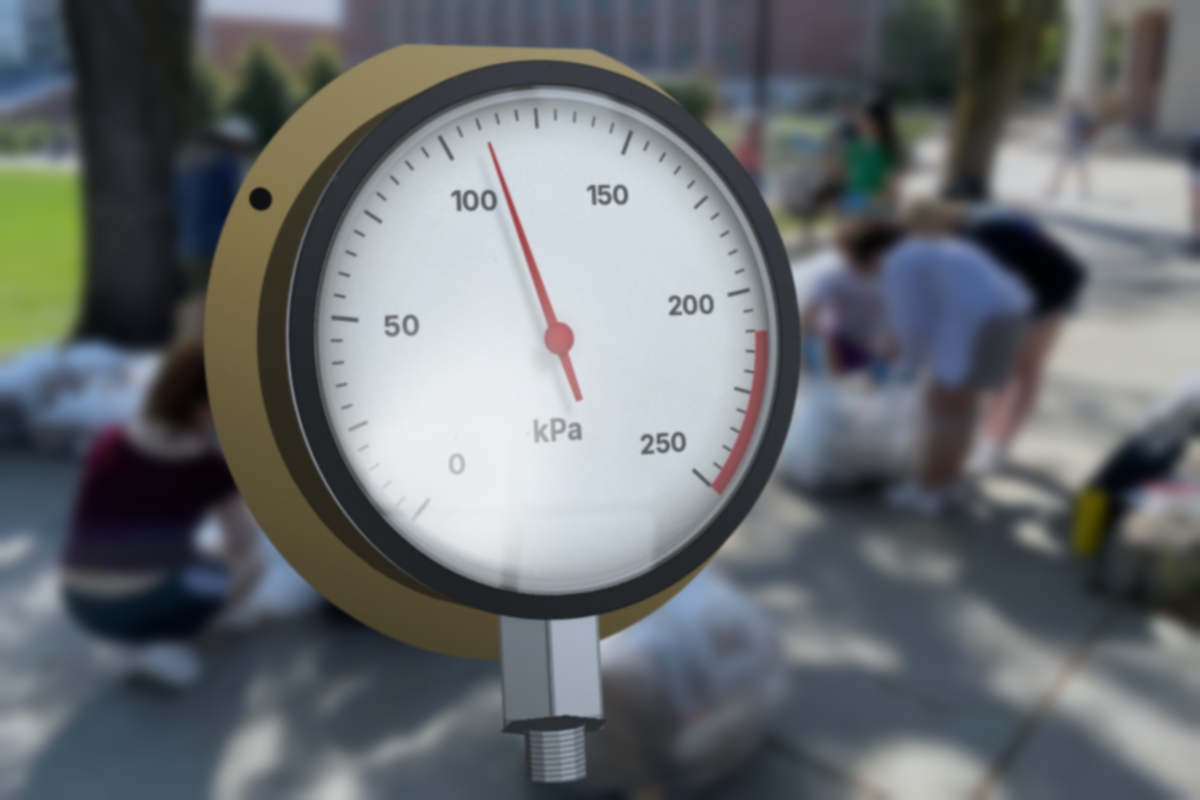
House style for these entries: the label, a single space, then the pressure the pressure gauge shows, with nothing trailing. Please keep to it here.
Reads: 110 kPa
